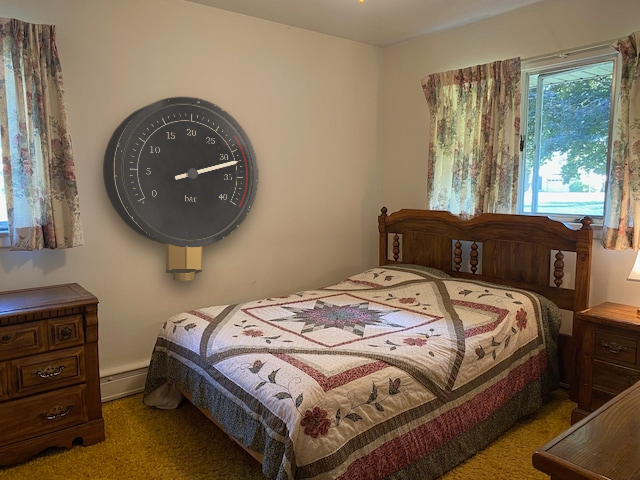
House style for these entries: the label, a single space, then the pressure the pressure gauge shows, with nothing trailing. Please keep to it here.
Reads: 32 bar
